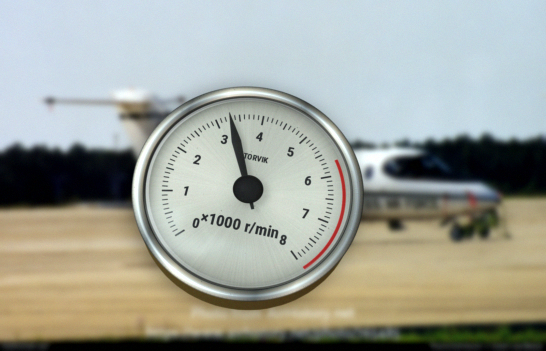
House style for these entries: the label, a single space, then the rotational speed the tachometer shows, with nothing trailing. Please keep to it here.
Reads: 3300 rpm
